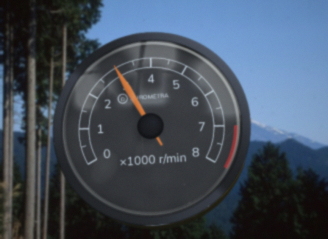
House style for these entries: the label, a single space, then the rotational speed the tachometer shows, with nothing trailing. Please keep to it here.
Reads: 3000 rpm
